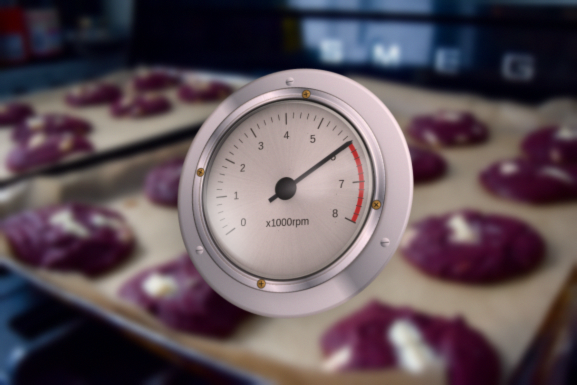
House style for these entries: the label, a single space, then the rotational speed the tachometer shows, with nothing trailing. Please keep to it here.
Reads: 6000 rpm
